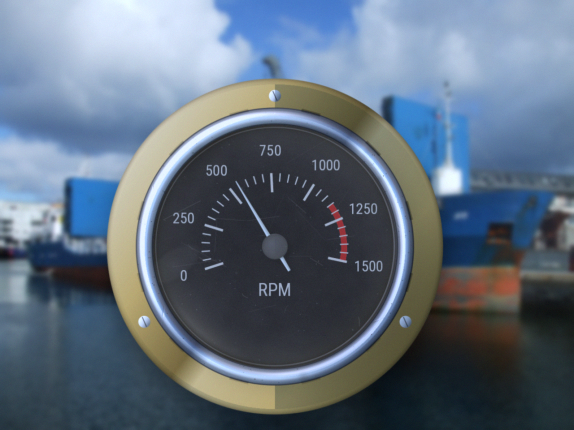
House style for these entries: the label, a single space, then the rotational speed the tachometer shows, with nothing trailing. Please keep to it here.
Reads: 550 rpm
